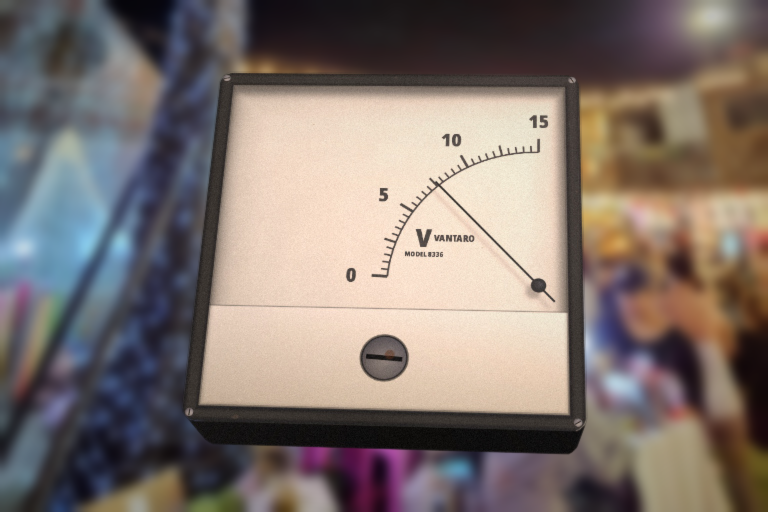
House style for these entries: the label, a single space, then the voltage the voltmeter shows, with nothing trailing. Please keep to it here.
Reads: 7.5 V
